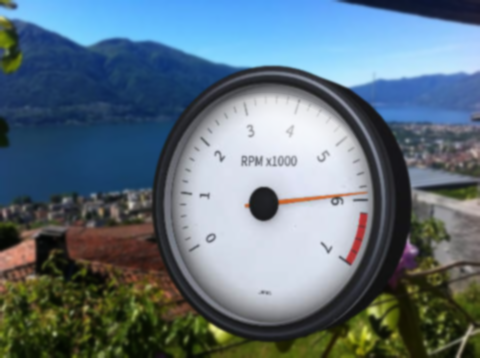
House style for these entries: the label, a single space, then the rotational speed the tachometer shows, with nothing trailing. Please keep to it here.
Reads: 5900 rpm
